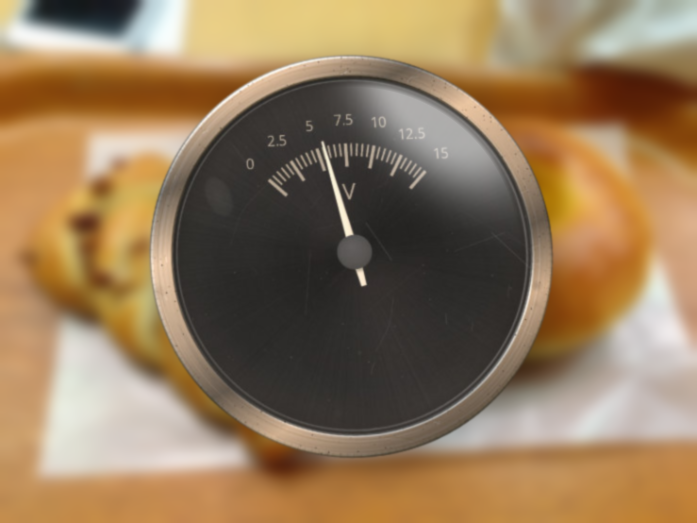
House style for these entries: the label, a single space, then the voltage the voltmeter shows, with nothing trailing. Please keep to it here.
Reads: 5.5 V
